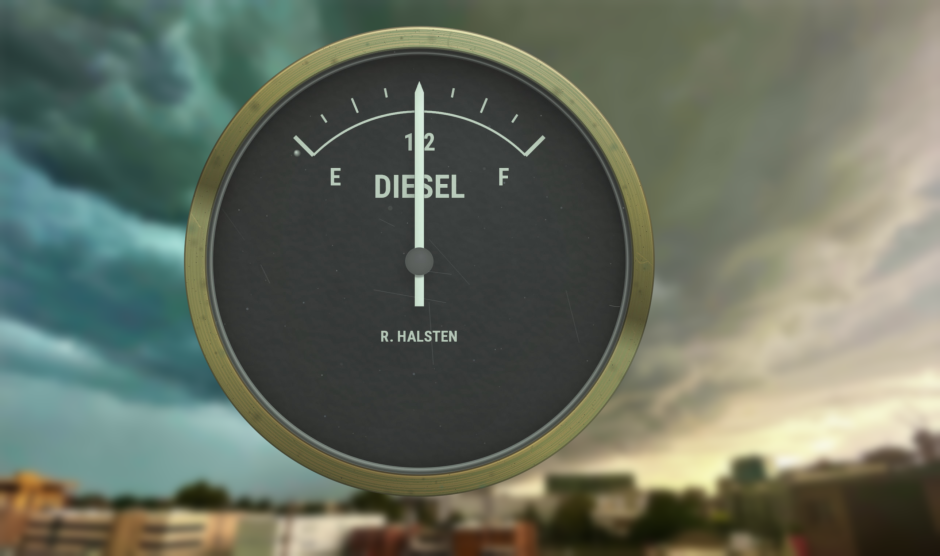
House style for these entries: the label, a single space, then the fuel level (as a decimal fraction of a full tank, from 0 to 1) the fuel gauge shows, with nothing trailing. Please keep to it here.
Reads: 0.5
